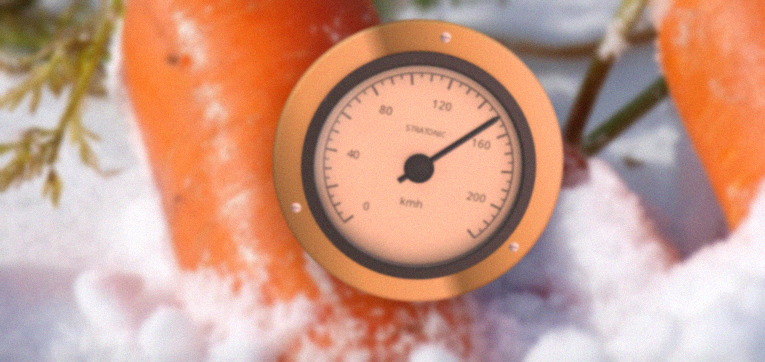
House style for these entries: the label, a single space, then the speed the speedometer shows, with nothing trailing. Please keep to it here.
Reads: 150 km/h
